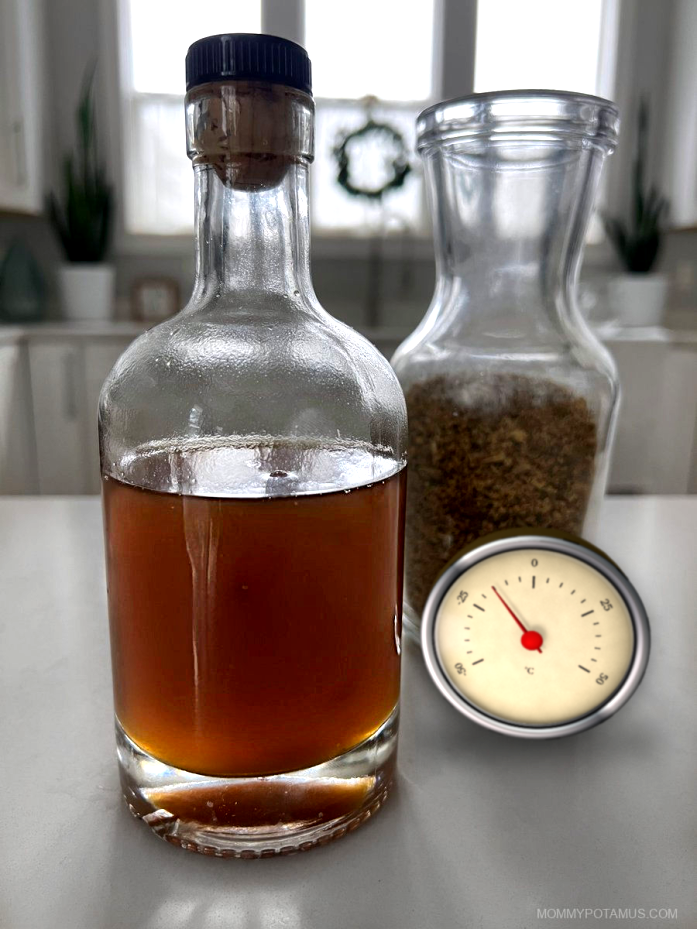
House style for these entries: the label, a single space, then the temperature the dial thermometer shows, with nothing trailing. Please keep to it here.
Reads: -15 °C
